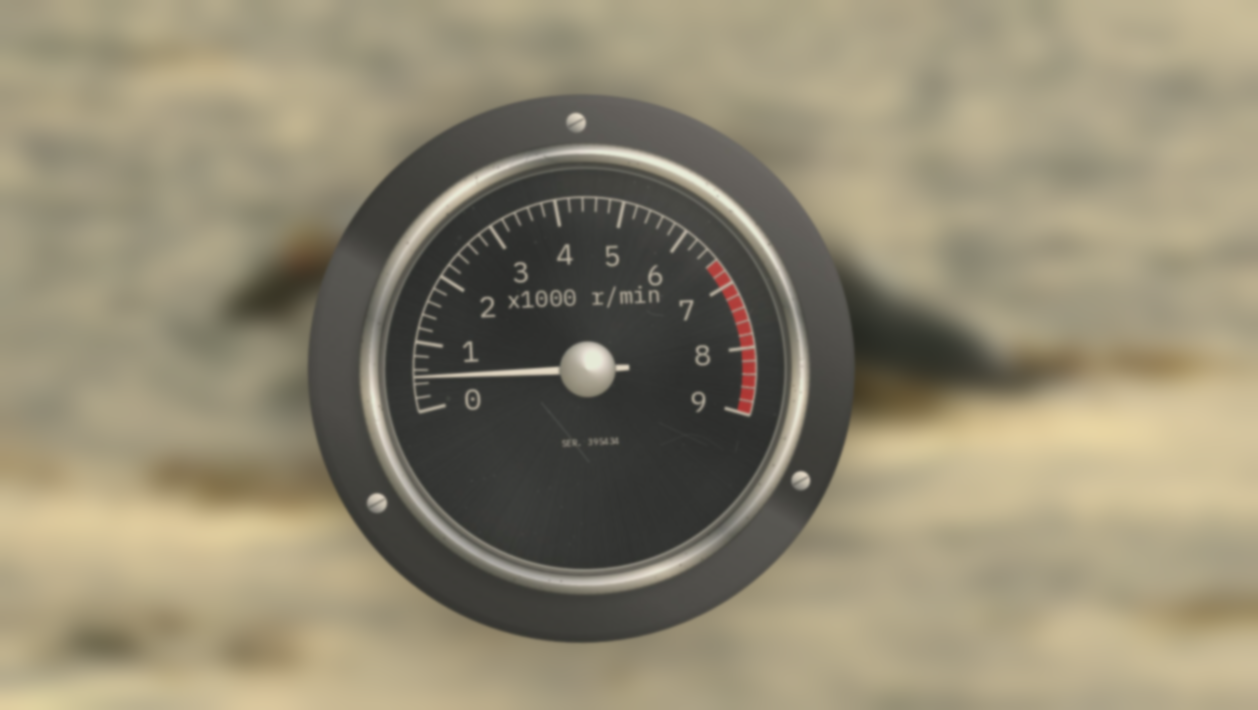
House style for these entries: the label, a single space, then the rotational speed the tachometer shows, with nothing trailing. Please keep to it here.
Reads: 500 rpm
